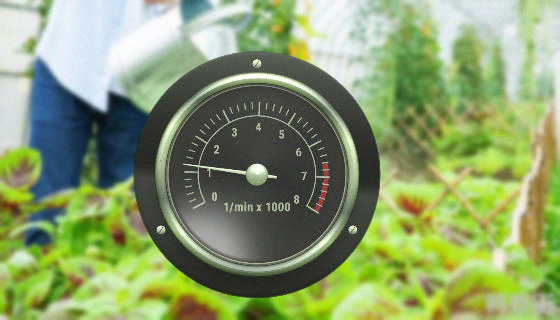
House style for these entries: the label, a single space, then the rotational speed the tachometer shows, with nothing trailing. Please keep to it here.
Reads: 1200 rpm
